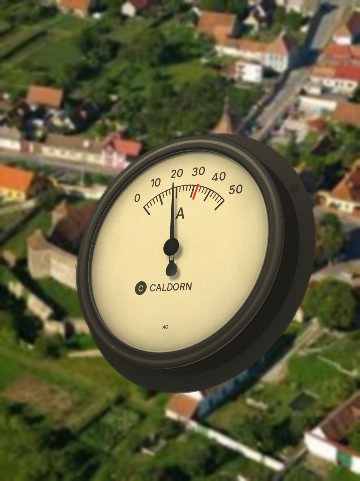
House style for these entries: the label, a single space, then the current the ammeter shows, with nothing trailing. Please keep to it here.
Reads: 20 A
